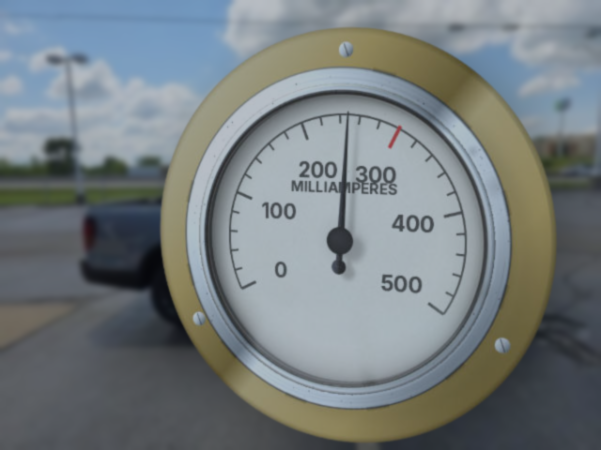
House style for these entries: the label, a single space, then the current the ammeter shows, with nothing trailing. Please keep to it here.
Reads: 250 mA
